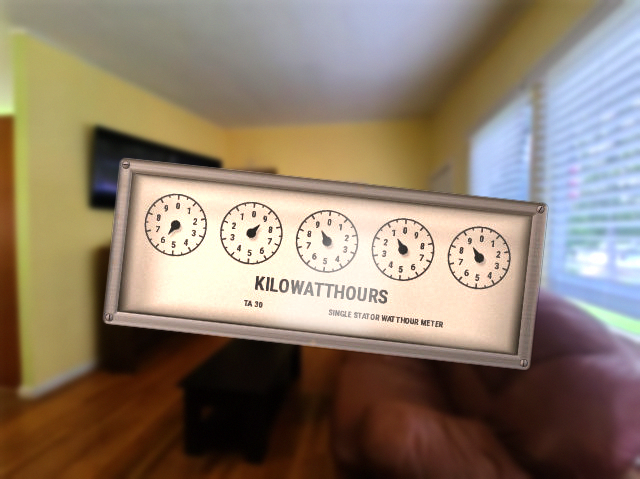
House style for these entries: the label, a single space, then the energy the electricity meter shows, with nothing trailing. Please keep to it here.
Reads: 58909 kWh
